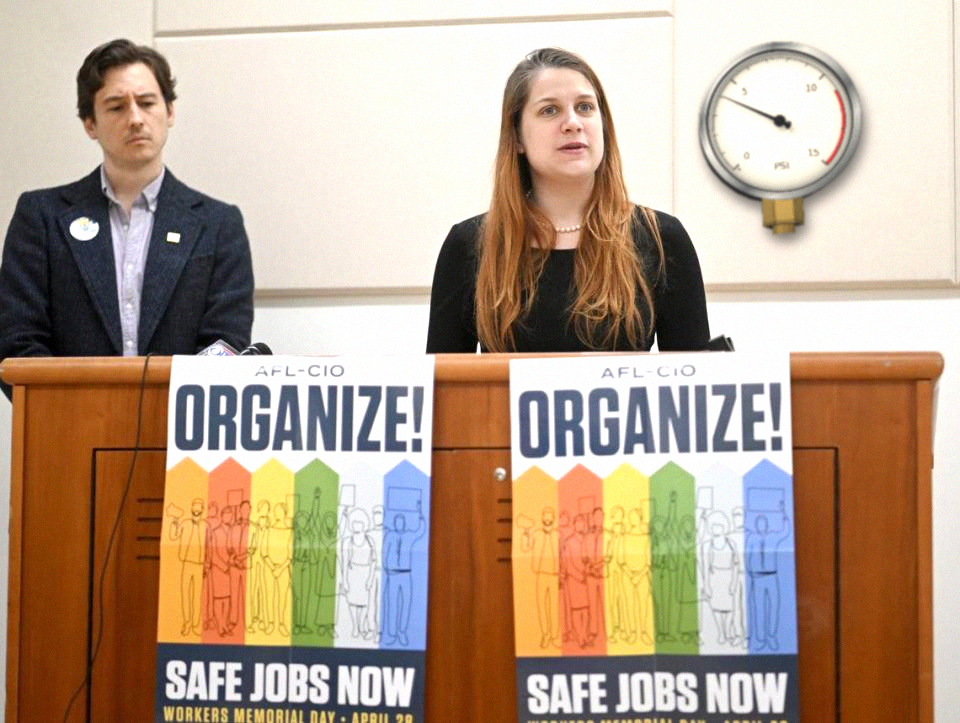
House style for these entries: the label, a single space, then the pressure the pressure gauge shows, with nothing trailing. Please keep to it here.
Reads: 4 psi
